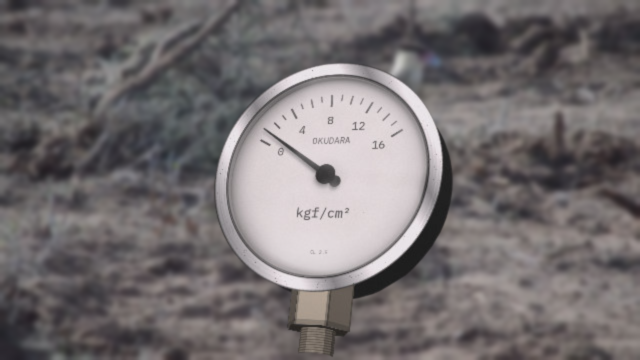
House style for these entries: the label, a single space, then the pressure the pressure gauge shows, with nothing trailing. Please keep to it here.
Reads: 1 kg/cm²
